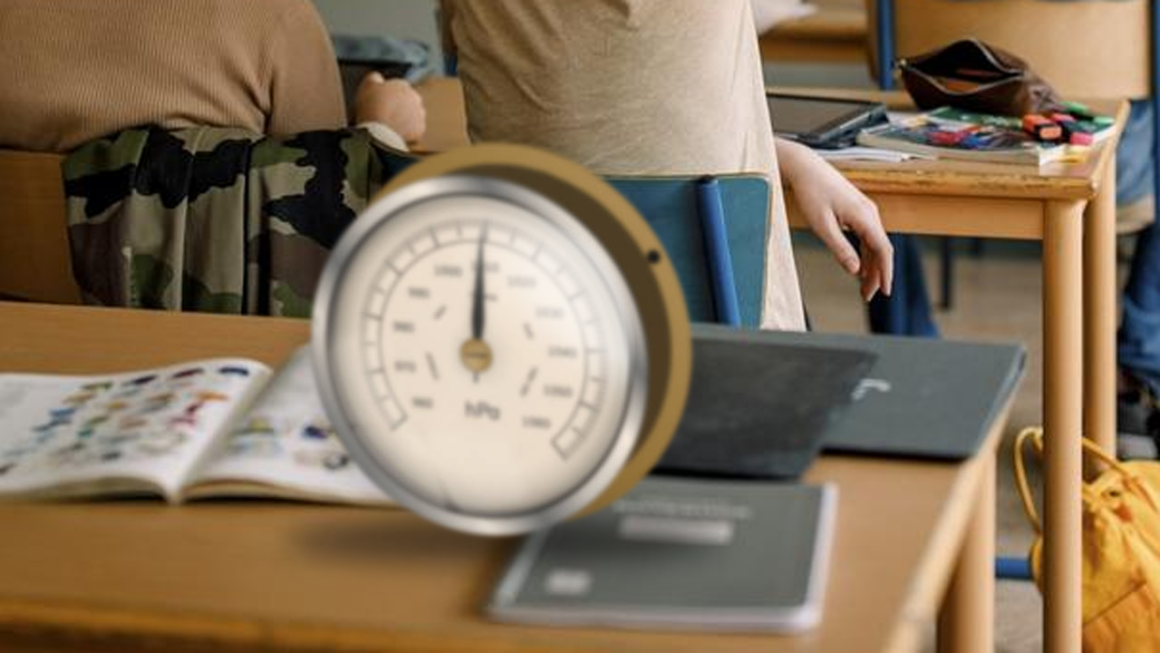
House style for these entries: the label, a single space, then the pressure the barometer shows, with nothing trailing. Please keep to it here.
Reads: 1010 hPa
